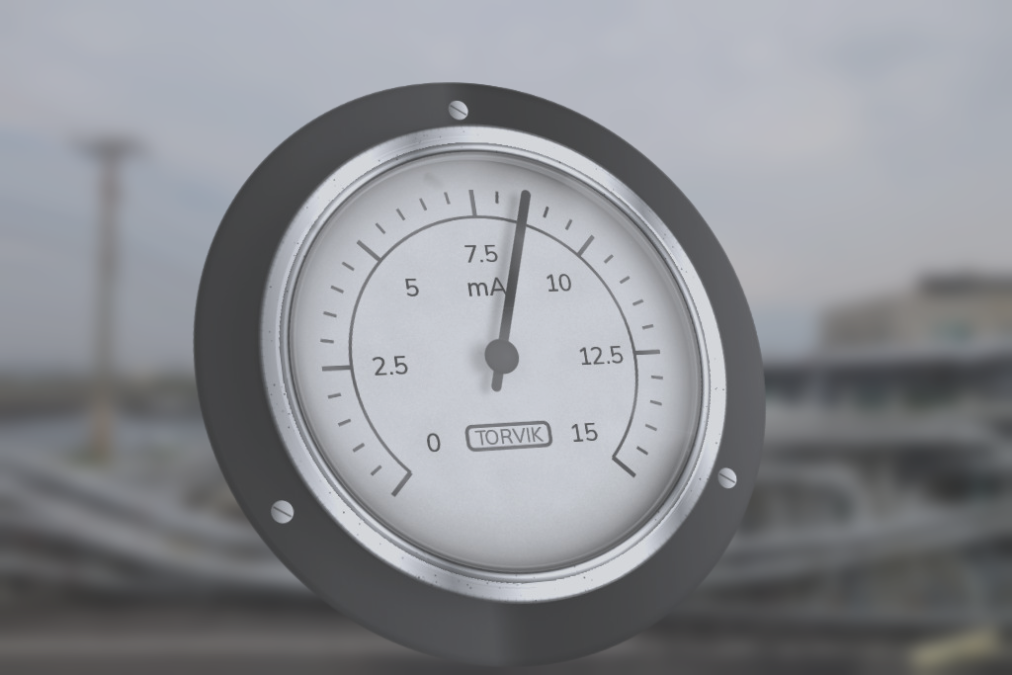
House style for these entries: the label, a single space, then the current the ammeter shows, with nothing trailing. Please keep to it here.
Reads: 8.5 mA
